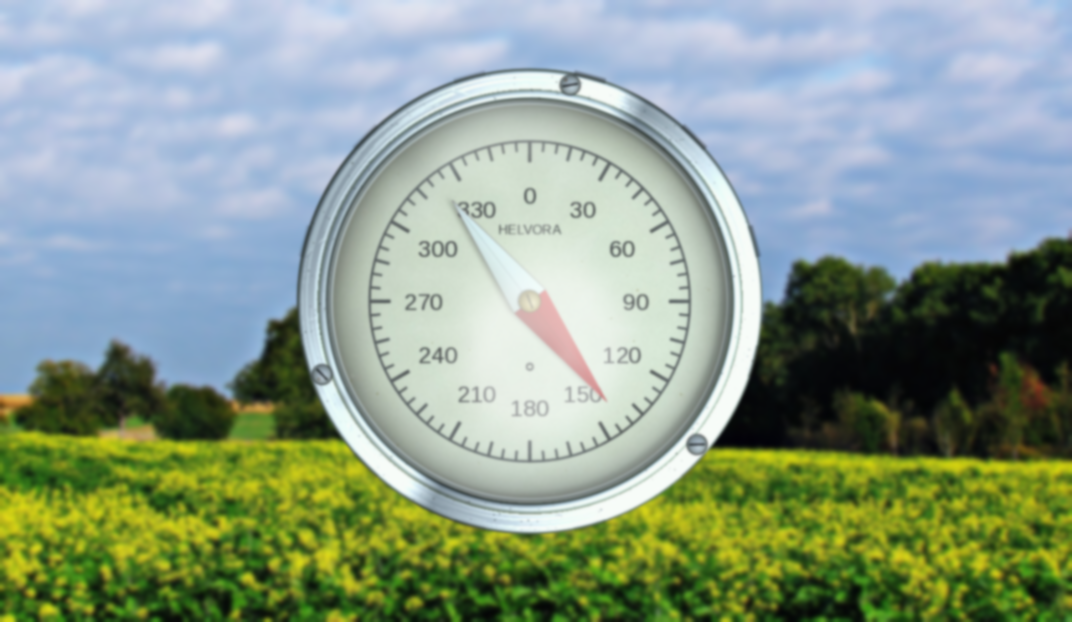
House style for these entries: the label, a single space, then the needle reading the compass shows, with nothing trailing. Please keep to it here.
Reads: 142.5 °
